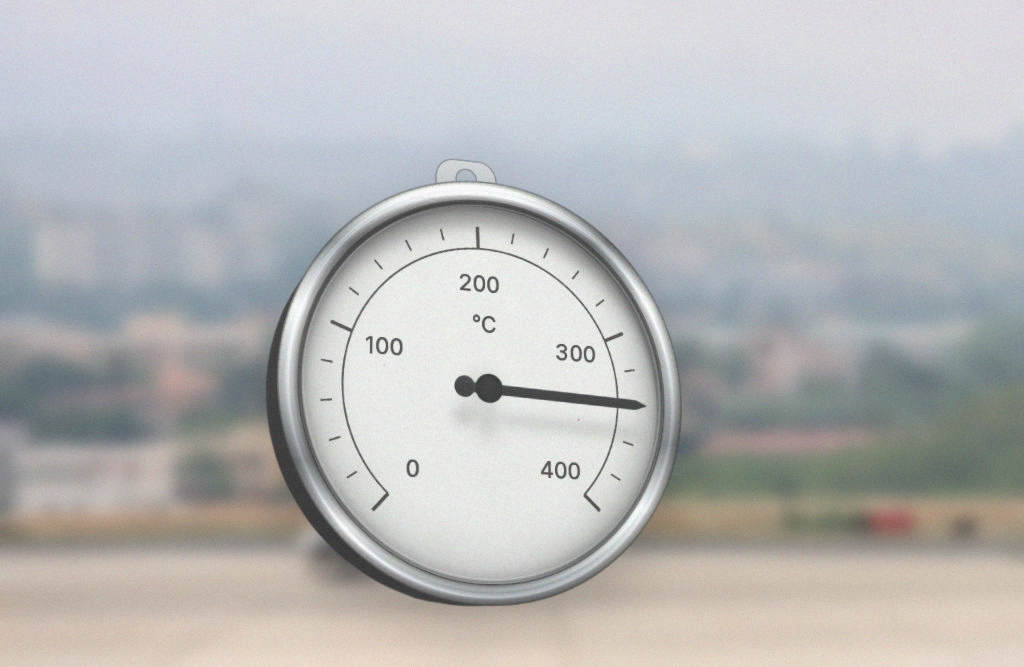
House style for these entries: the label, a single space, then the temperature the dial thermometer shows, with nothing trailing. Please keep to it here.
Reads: 340 °C
